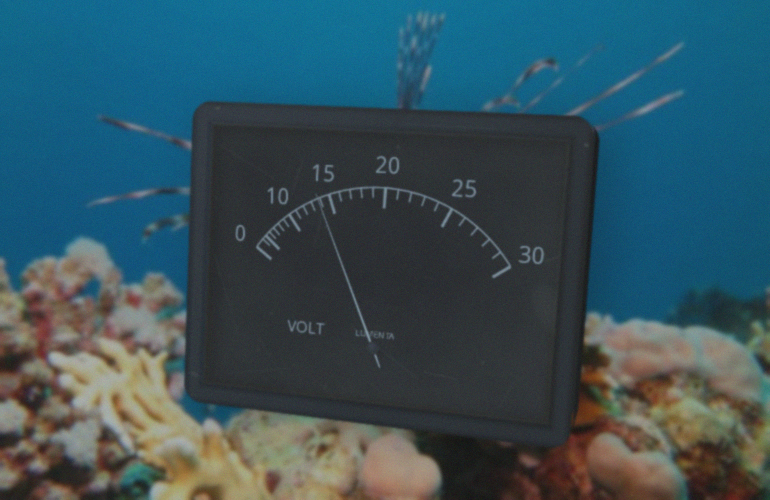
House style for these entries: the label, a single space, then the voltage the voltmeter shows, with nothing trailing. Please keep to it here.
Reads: 14 V
